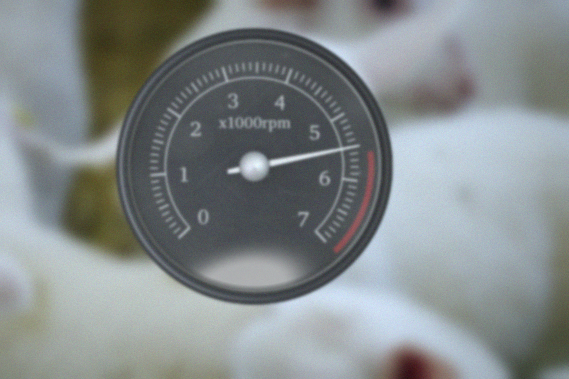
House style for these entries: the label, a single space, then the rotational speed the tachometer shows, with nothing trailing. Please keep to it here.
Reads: 5500 rpm
